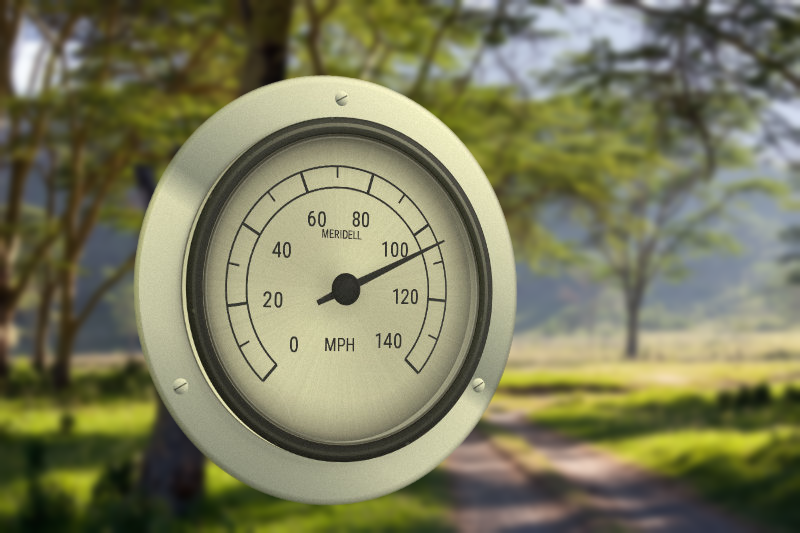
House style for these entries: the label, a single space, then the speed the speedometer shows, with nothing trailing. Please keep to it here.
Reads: 105 mph
